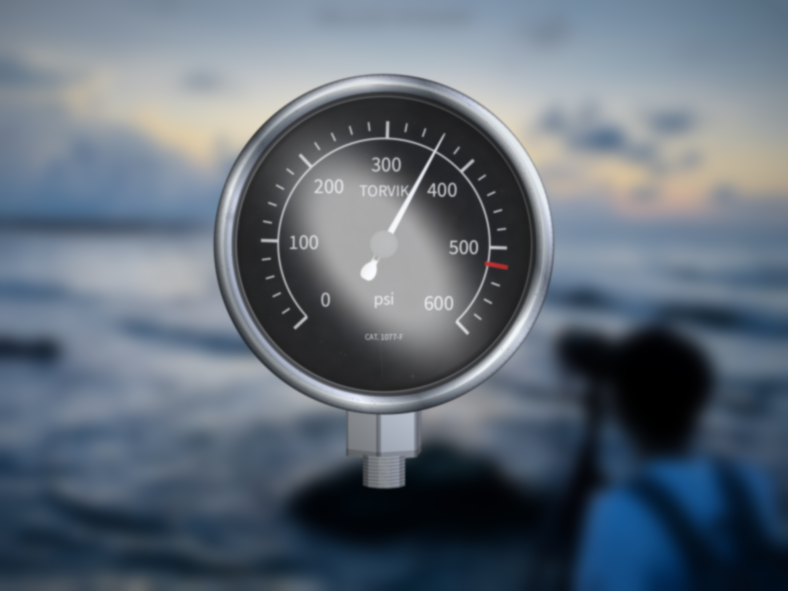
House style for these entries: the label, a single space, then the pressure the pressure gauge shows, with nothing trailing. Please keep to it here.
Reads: 360 psi
